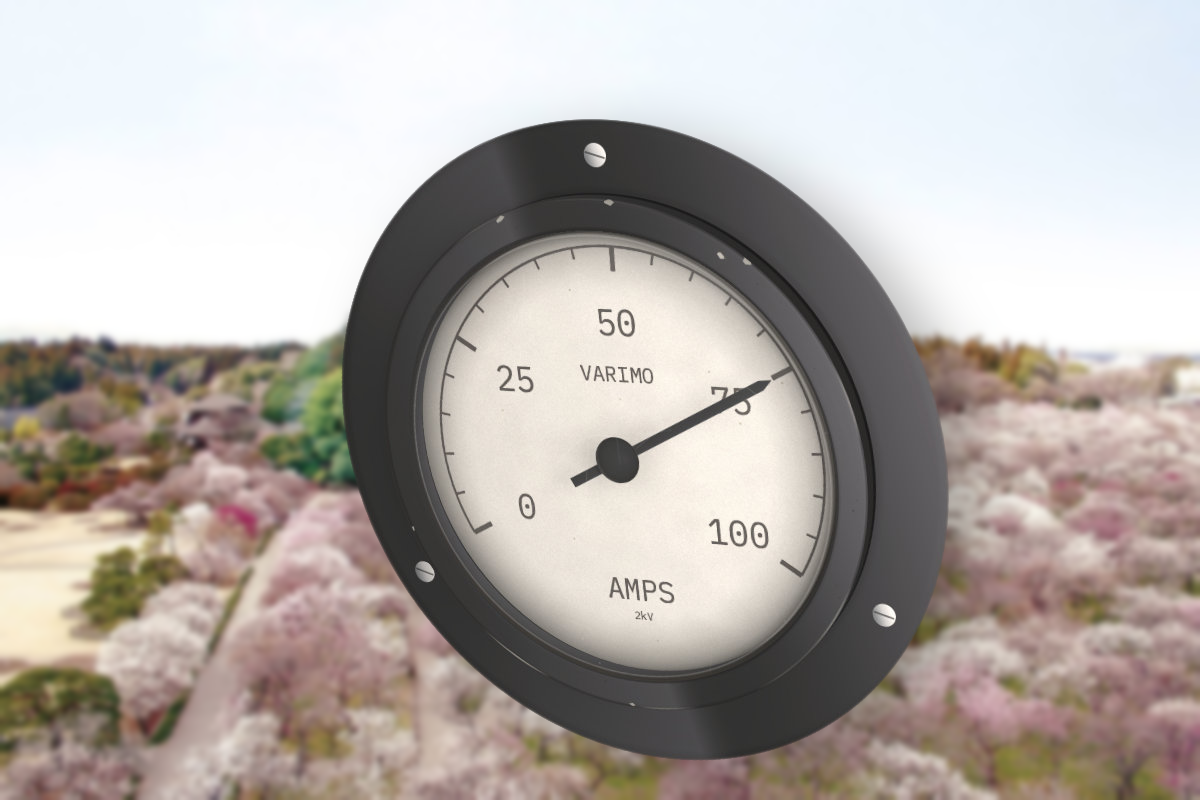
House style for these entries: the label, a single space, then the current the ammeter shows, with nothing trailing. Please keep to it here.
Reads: 75 A
